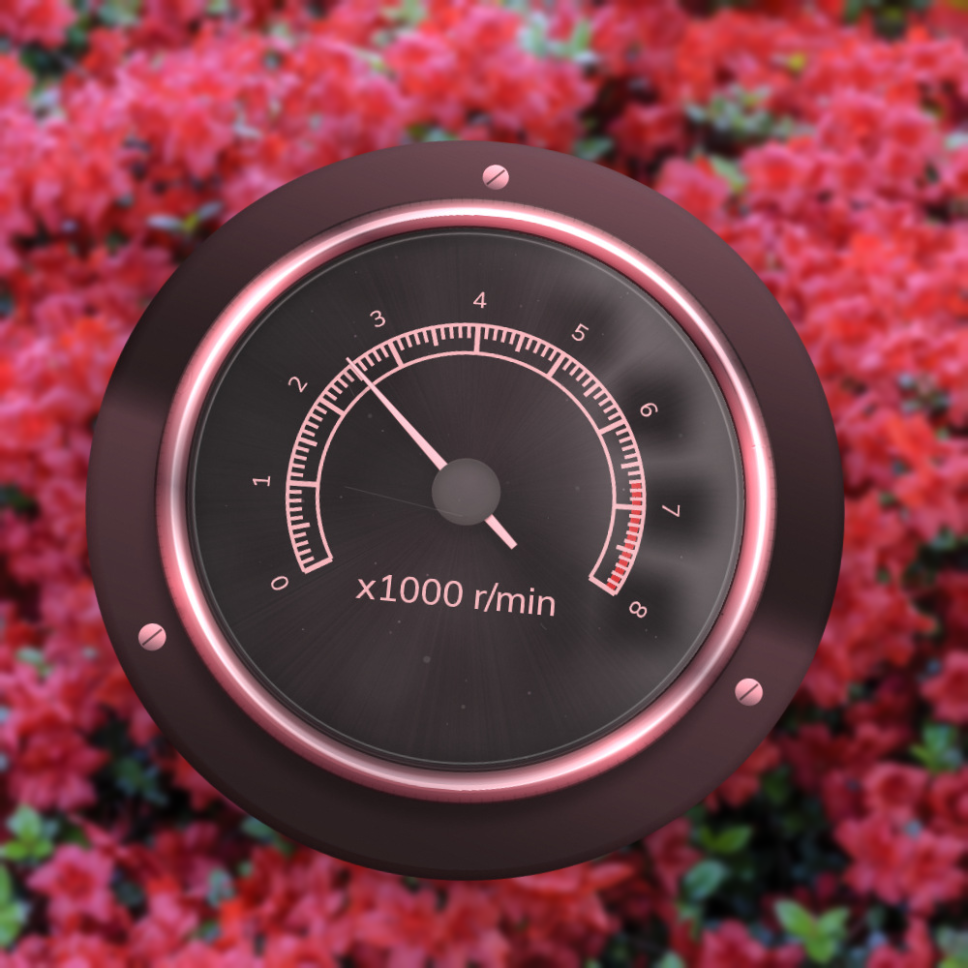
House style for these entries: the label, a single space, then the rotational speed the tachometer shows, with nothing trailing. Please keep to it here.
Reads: 2500 rpm
